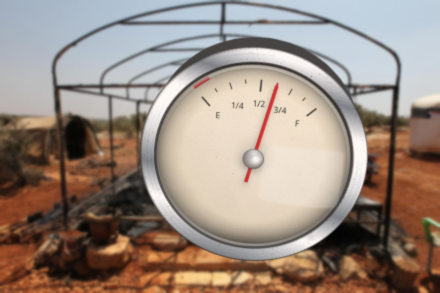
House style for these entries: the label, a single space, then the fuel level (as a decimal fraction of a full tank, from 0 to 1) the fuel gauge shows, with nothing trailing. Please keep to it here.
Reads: 0.625
